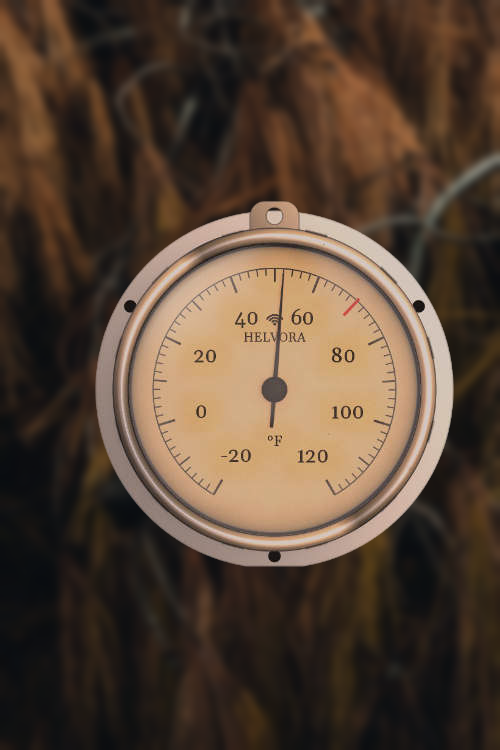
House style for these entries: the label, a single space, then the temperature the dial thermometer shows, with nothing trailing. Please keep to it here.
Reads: 52 °F
